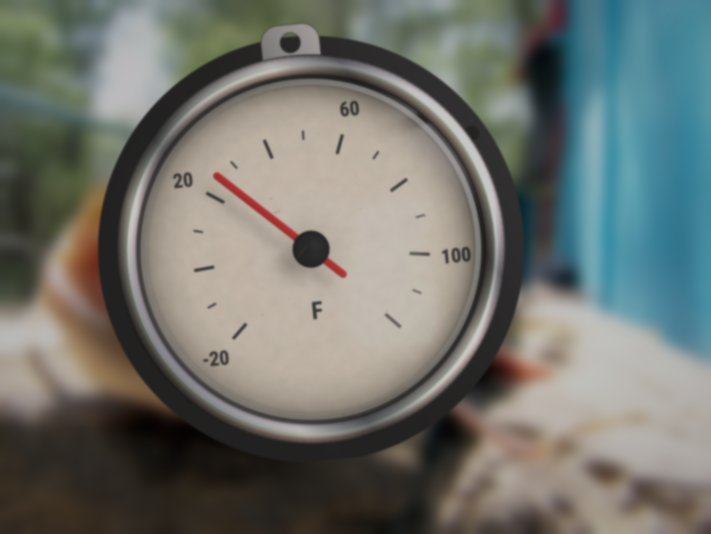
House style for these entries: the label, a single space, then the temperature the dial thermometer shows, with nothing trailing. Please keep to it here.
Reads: 25 °F
